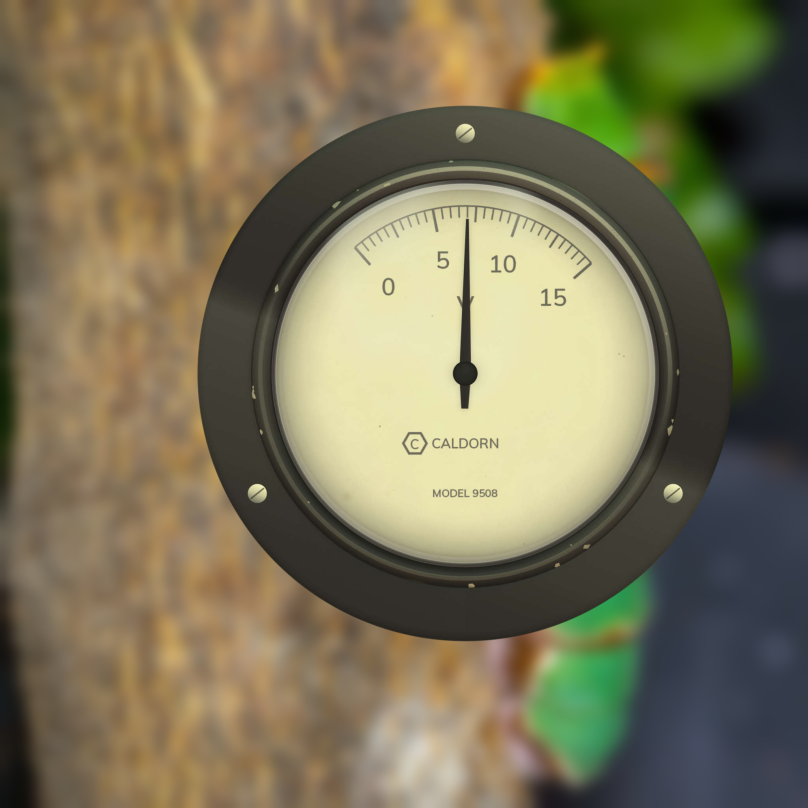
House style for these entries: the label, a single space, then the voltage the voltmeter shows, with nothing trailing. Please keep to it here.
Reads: 7 V
